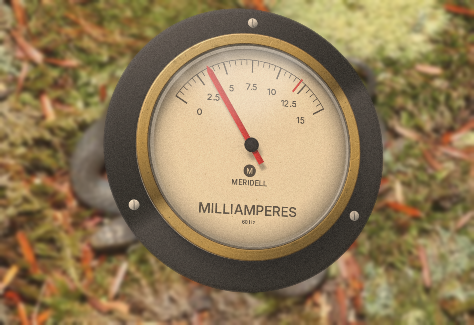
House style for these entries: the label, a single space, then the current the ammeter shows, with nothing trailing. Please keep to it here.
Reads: 3.5 mA
